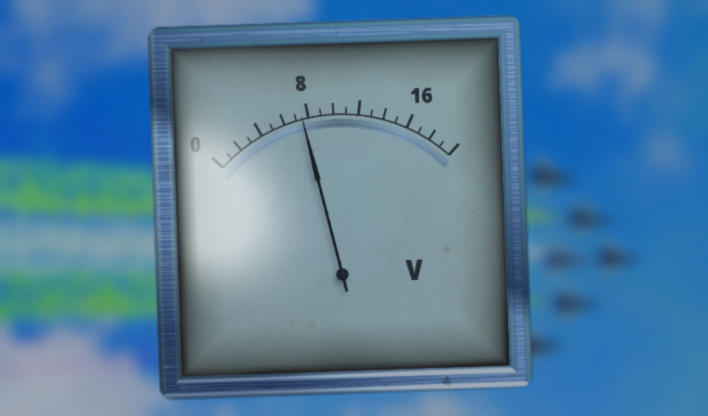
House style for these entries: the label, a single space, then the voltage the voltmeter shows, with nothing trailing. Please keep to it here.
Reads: 7.5 V
